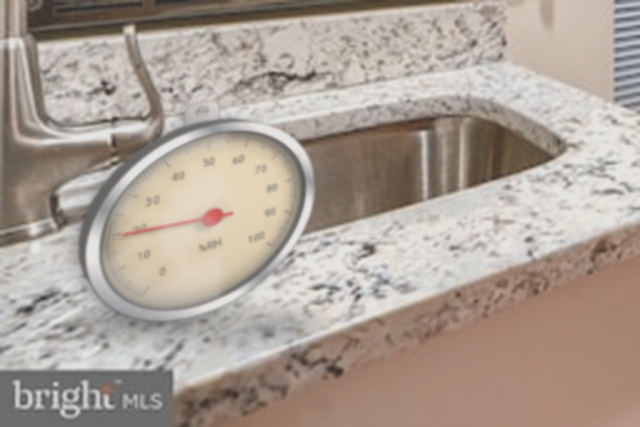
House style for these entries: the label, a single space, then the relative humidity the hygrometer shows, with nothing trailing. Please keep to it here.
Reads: 20 %
